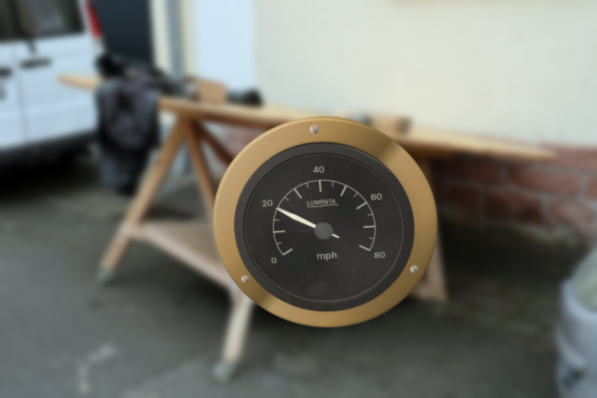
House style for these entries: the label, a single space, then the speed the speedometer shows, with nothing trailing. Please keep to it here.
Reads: 20 mph
